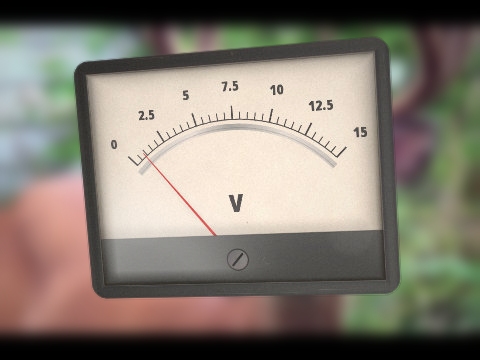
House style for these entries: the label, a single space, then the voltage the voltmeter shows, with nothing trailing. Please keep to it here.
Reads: 1 V
